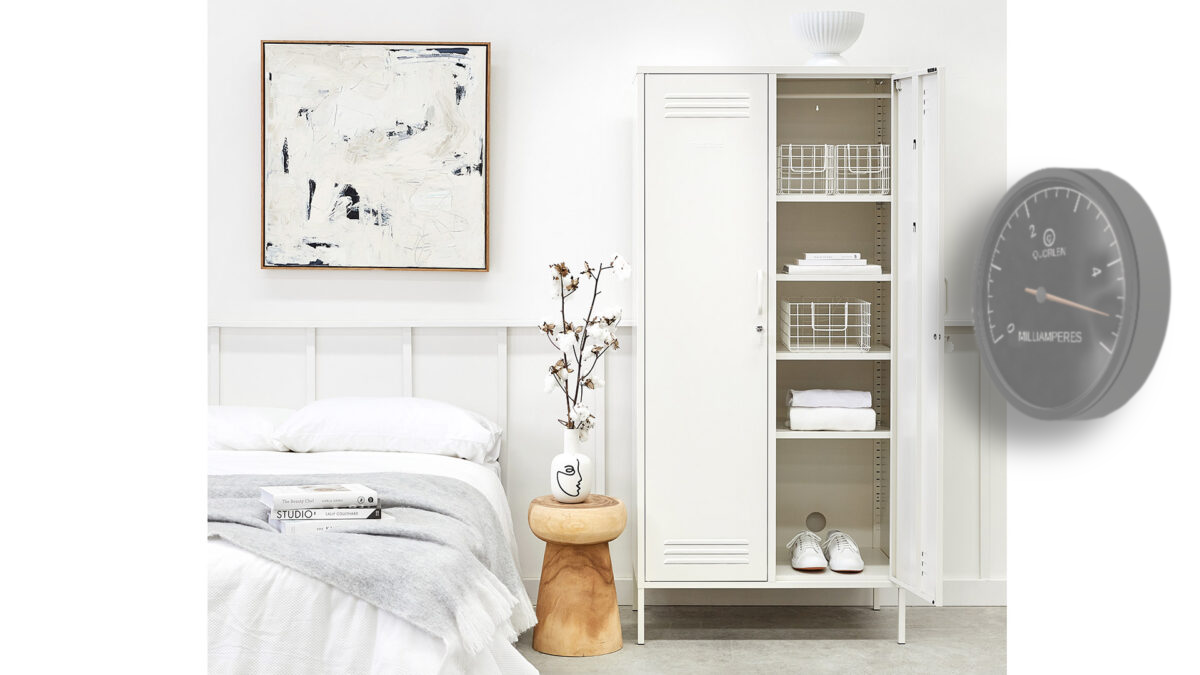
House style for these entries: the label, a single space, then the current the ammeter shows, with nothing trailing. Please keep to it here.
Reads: 4.6 mA
